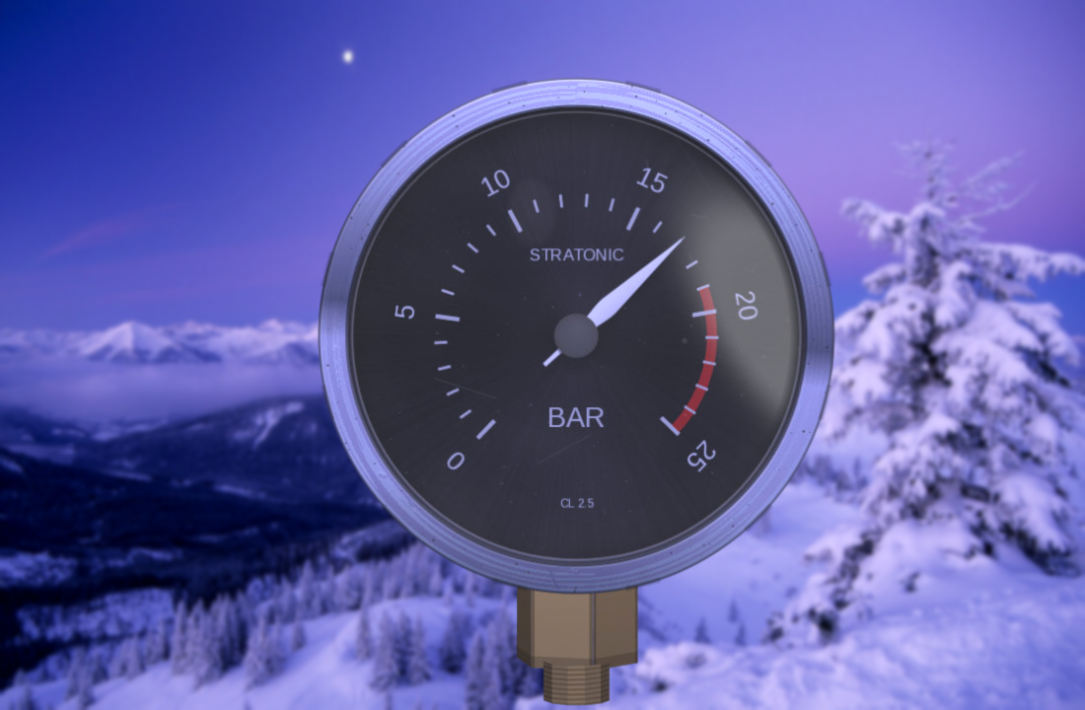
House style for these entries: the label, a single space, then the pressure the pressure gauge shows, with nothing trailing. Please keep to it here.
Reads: 17 bar
